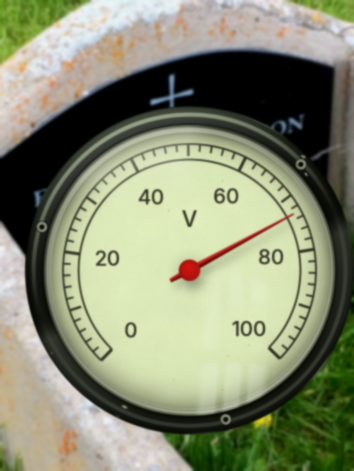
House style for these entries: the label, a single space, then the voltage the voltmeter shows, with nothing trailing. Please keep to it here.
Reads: 73 V
